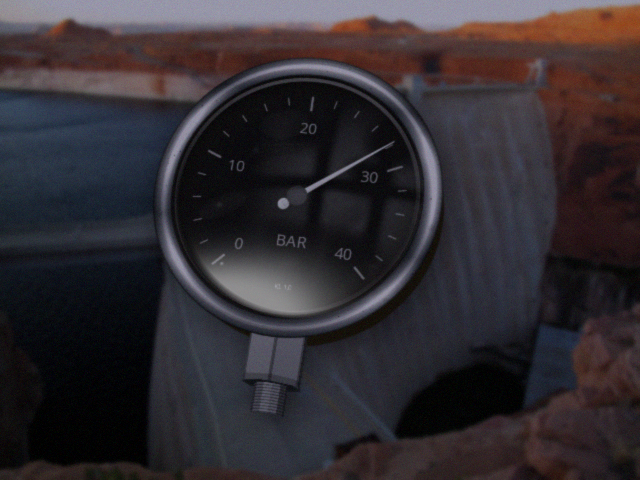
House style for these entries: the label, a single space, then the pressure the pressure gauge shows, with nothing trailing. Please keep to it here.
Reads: 28 bar
